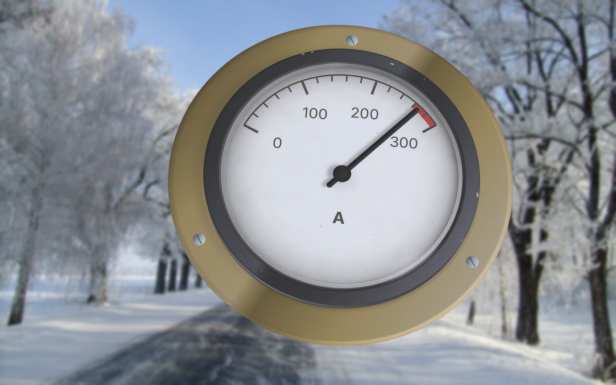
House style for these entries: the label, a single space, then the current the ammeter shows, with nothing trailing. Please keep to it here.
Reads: 270 A
